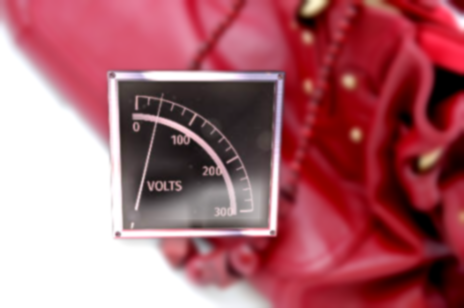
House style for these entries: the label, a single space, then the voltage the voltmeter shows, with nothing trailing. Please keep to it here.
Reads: 40 V
